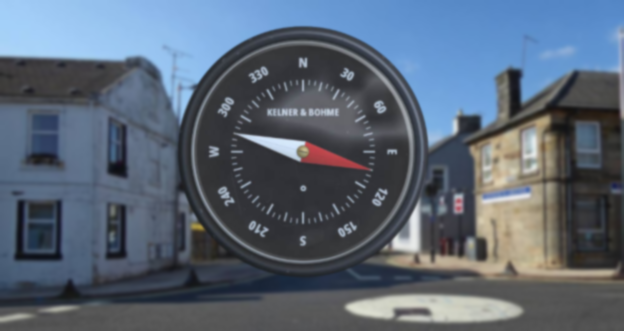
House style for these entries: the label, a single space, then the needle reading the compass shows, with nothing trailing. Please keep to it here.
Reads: 105 °
